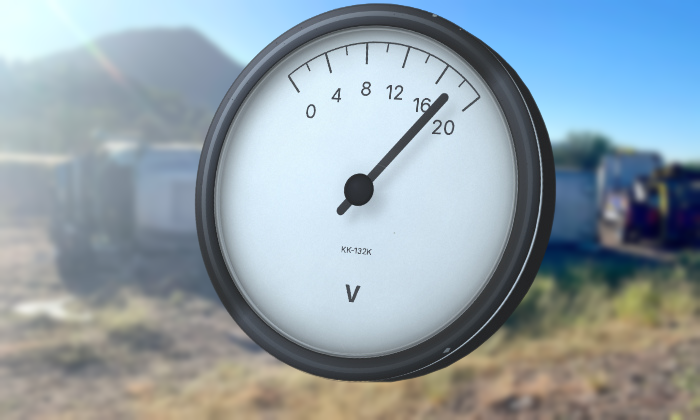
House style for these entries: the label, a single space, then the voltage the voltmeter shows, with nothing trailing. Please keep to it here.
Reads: 18 V
